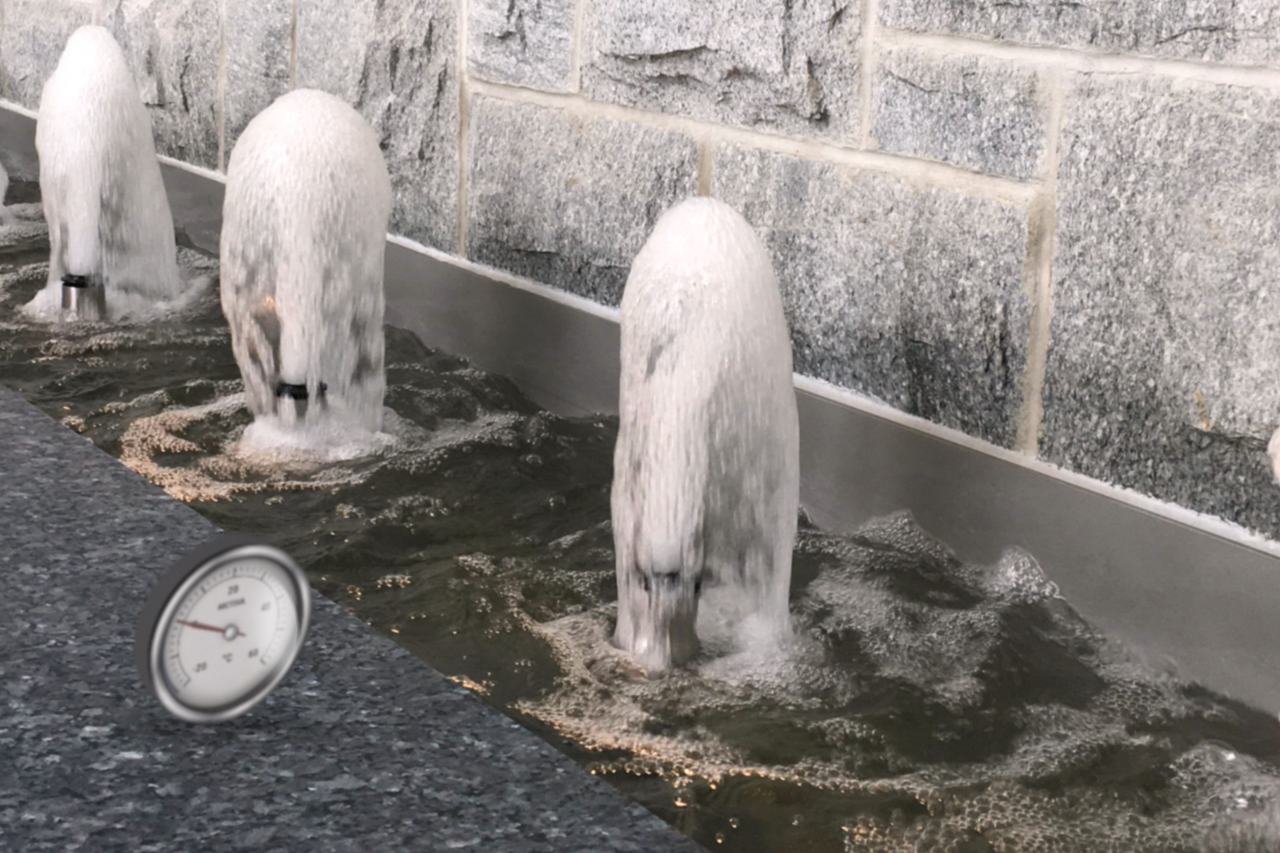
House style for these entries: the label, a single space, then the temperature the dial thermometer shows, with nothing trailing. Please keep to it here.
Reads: 0 °C
